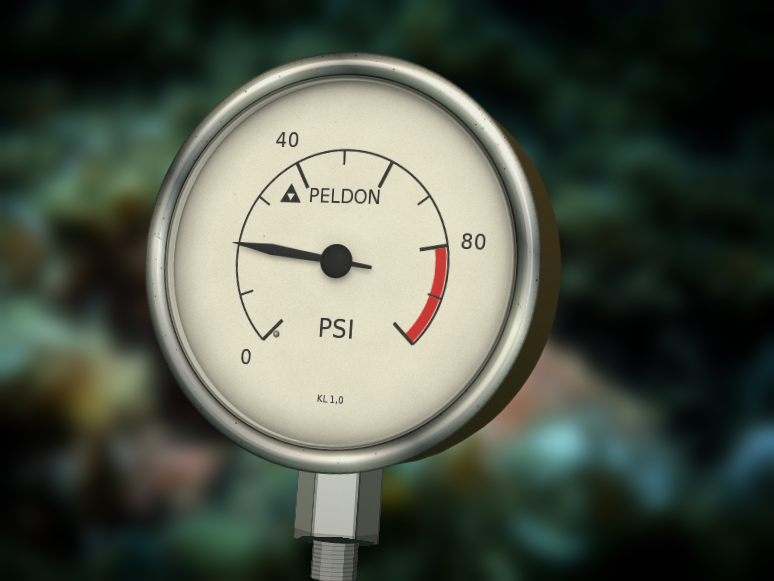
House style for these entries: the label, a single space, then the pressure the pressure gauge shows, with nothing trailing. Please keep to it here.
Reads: 20 psi
